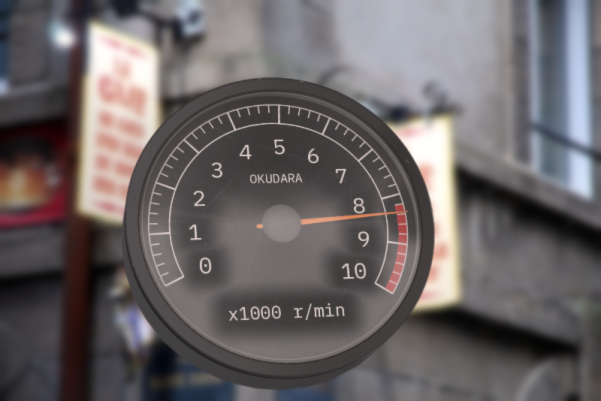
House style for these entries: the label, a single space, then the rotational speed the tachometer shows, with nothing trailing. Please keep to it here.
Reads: 8400 rpm
